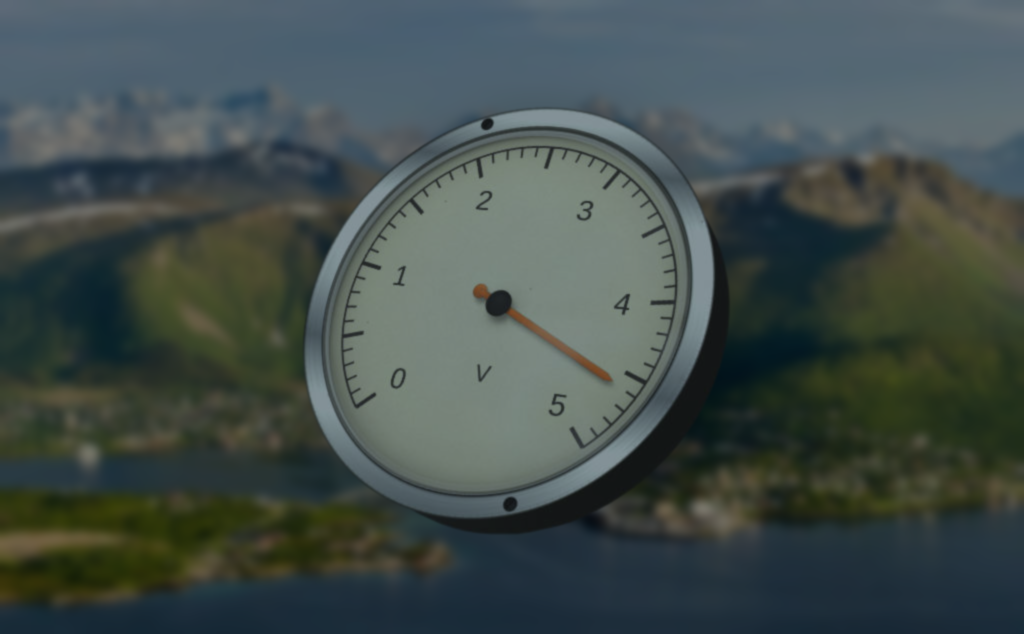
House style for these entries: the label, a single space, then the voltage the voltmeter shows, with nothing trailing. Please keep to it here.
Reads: 4.6 V
